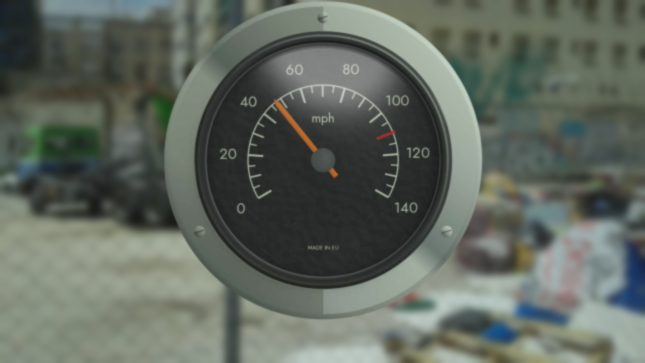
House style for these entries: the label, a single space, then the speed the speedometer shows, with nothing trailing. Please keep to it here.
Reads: 47.5 mph
